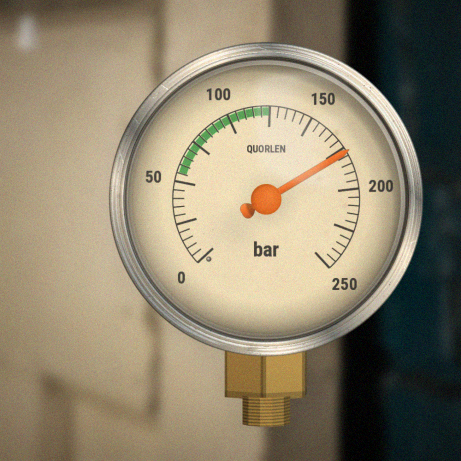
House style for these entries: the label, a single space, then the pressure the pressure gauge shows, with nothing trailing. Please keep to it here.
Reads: 177.5 bar
